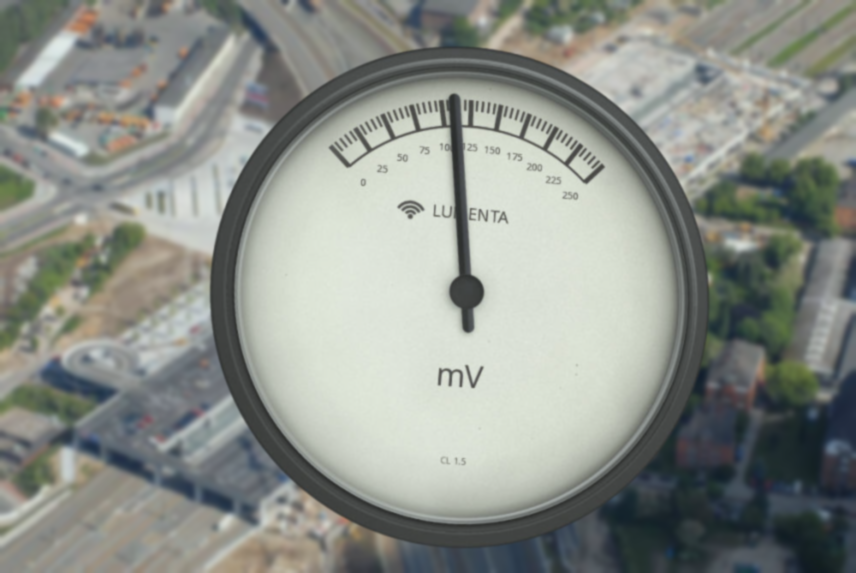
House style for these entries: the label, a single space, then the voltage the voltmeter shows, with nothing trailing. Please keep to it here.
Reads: 110 mV
